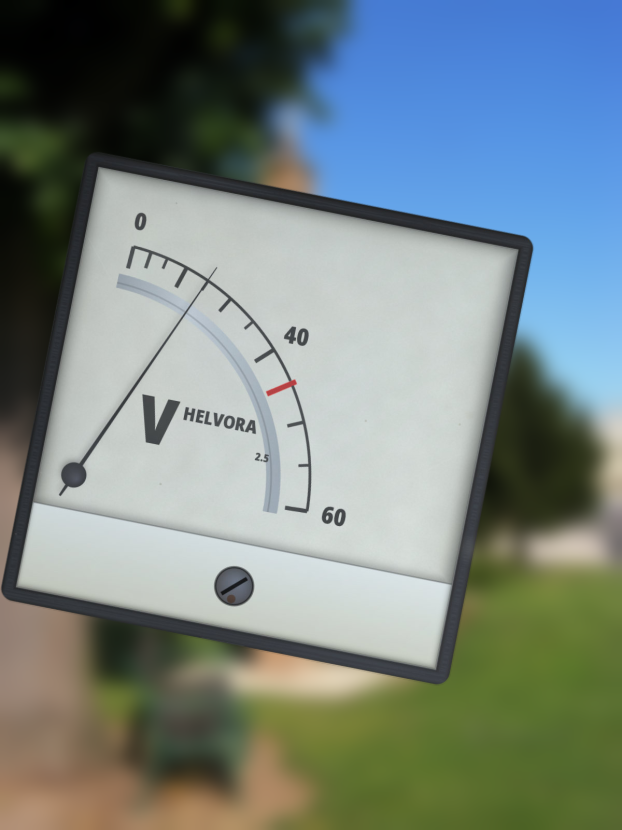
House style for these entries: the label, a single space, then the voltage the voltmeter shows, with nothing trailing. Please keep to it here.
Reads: 25 V
